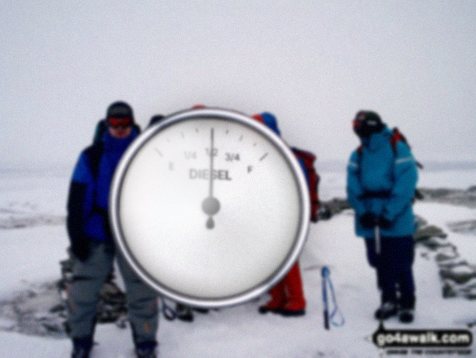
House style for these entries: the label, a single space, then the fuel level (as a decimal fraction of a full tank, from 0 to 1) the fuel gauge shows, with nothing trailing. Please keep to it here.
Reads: 0.5
